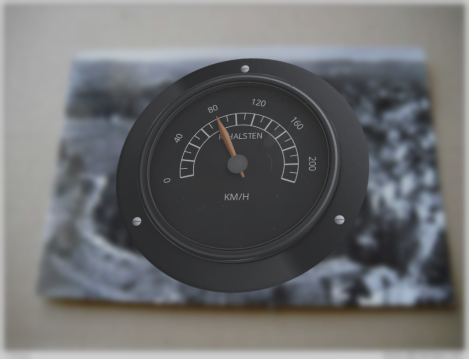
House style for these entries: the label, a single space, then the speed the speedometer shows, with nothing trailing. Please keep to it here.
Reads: 80 km/h
